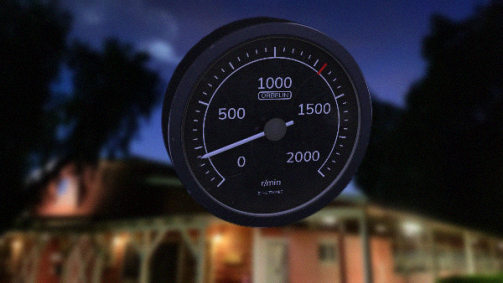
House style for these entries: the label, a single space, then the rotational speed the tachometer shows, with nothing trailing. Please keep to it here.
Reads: 200 rpm
